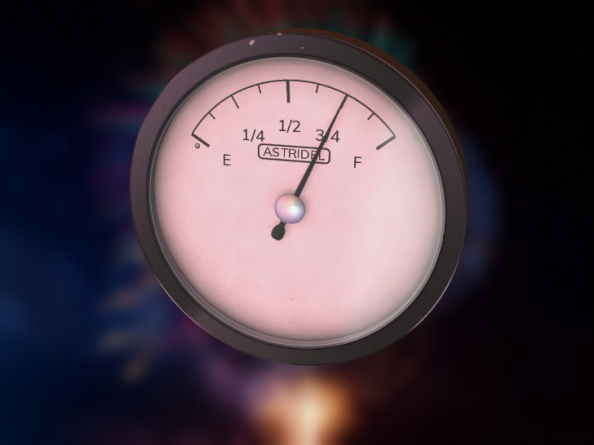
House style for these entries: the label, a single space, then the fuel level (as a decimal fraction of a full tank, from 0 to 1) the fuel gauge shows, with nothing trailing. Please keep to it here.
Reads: 0.75
